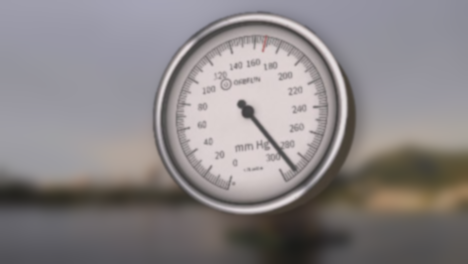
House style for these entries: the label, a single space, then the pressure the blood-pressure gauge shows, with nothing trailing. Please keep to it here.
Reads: 290 mmHg
